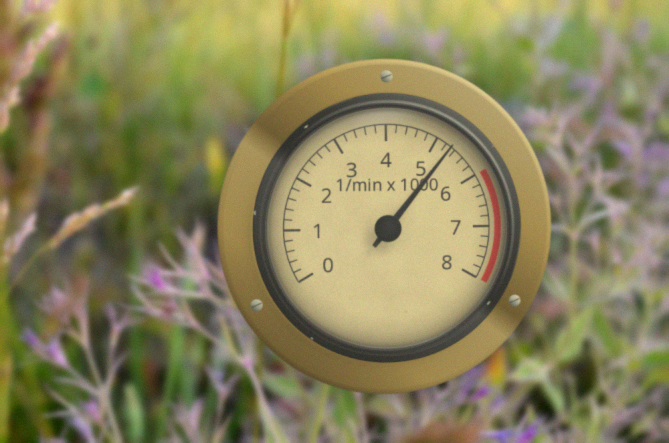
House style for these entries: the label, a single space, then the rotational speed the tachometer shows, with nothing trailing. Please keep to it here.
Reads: 5300 rpm
